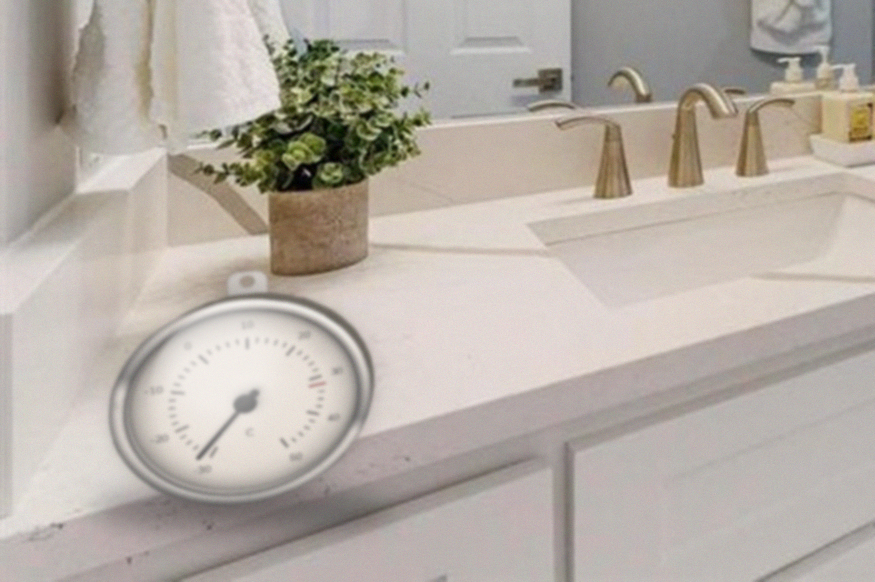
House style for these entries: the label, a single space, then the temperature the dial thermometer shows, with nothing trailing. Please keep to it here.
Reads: -28 °C
